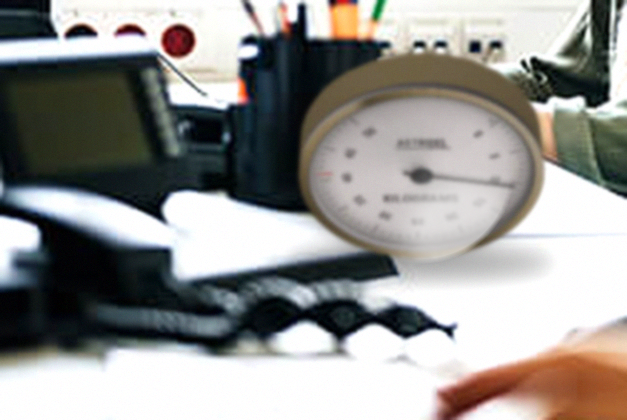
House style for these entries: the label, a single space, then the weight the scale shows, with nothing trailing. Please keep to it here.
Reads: 10 kg
